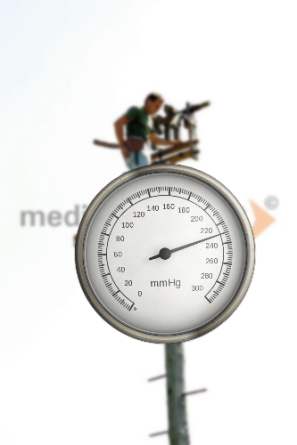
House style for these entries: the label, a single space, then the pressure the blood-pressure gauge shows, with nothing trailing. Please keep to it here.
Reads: 230 mmHg
